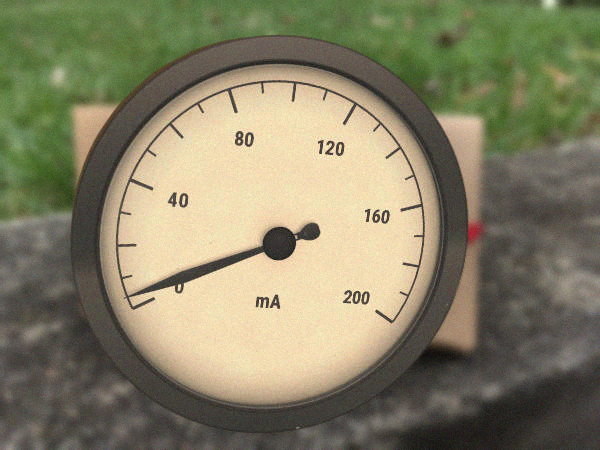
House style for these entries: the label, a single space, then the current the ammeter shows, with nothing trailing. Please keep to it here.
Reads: 5 mA
